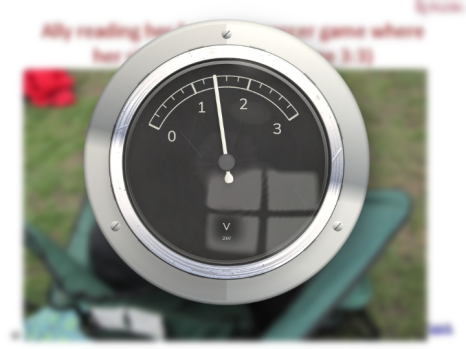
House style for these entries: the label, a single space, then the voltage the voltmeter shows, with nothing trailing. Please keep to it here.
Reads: 1.4 V
